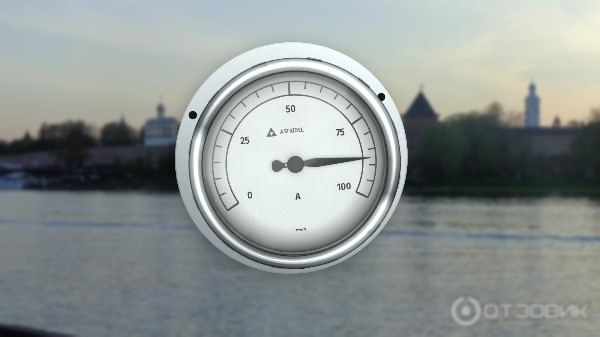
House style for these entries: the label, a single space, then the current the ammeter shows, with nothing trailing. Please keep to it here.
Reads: 87.5 A
